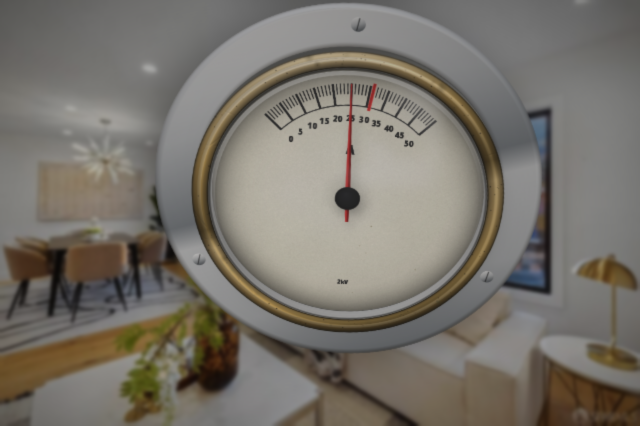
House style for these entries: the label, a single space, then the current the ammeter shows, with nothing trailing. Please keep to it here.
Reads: 25 A
